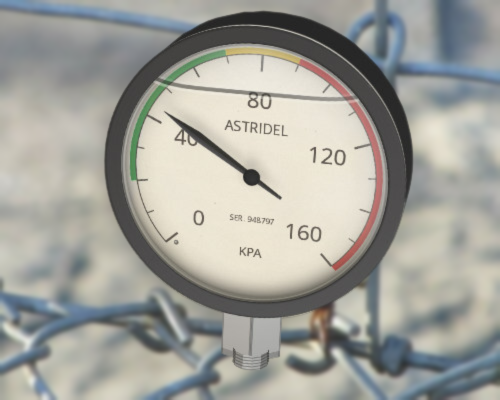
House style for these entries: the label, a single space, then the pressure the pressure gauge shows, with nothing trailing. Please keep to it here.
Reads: 45 kPa
